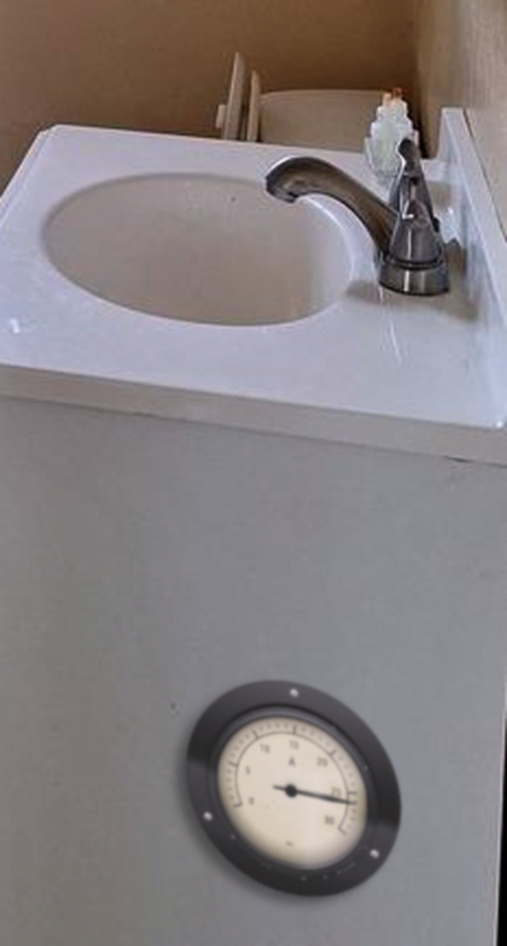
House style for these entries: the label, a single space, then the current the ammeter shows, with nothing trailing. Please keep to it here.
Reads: 26 A
